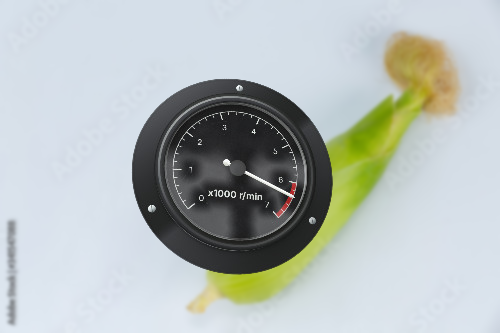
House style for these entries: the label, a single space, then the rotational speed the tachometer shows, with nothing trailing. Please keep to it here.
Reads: 6400 rpm
